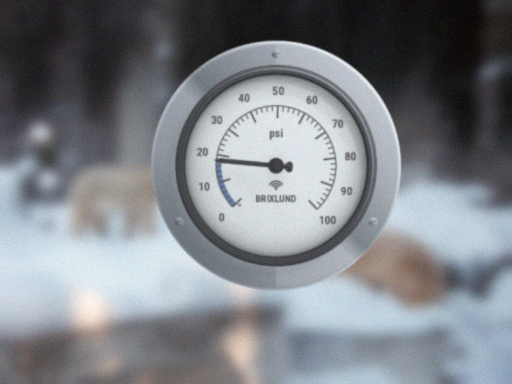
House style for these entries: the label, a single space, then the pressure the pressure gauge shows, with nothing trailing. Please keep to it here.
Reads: 18 psi
